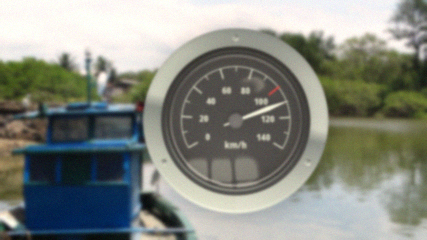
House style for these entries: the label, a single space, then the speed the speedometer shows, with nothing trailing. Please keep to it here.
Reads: 110 km/h
